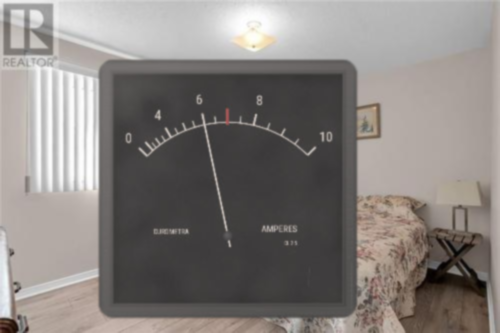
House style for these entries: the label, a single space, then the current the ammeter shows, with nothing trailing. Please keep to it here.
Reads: 6 A
